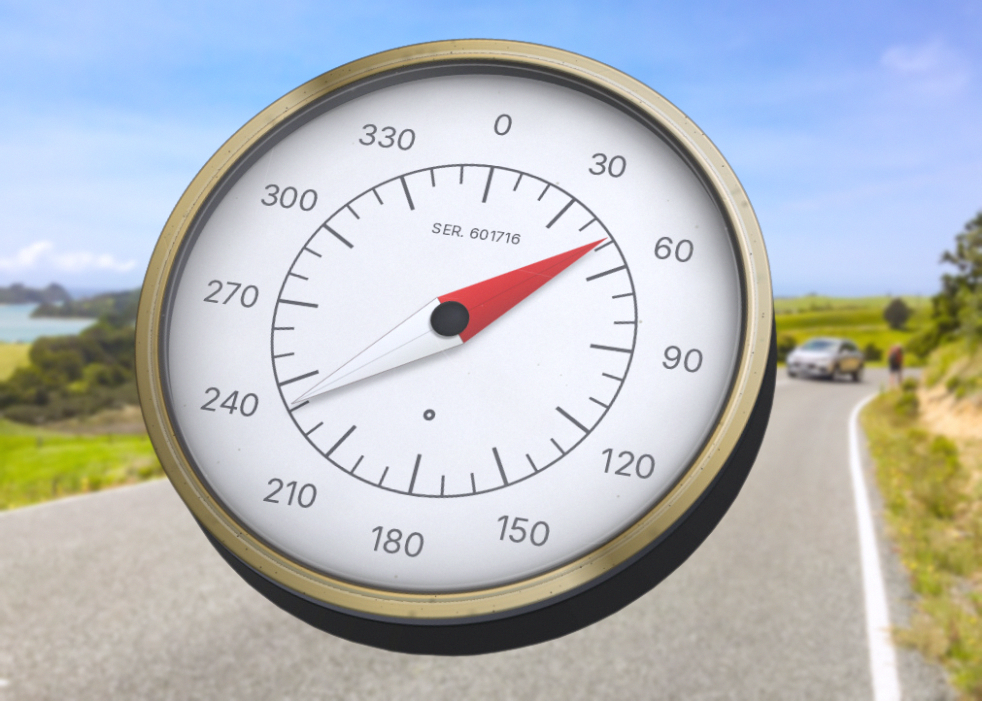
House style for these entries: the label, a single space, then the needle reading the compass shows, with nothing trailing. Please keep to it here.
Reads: 50 °
